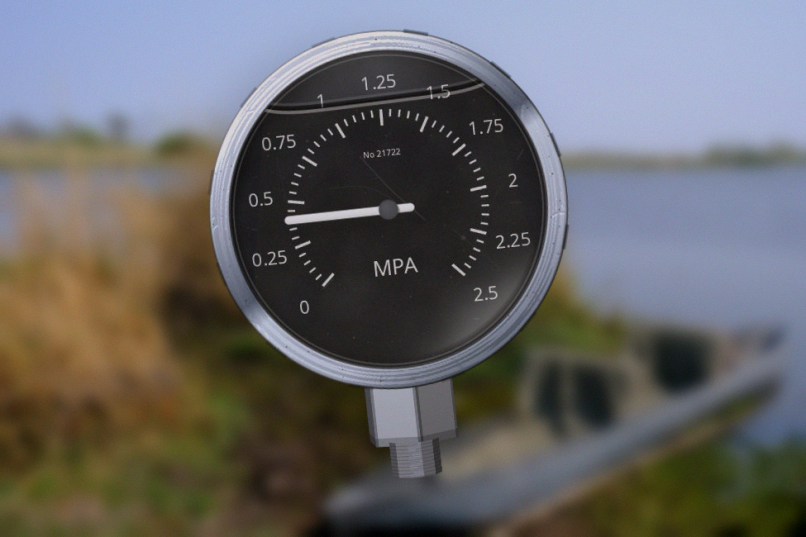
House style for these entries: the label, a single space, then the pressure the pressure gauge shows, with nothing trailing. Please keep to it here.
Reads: 0.4 MPa
